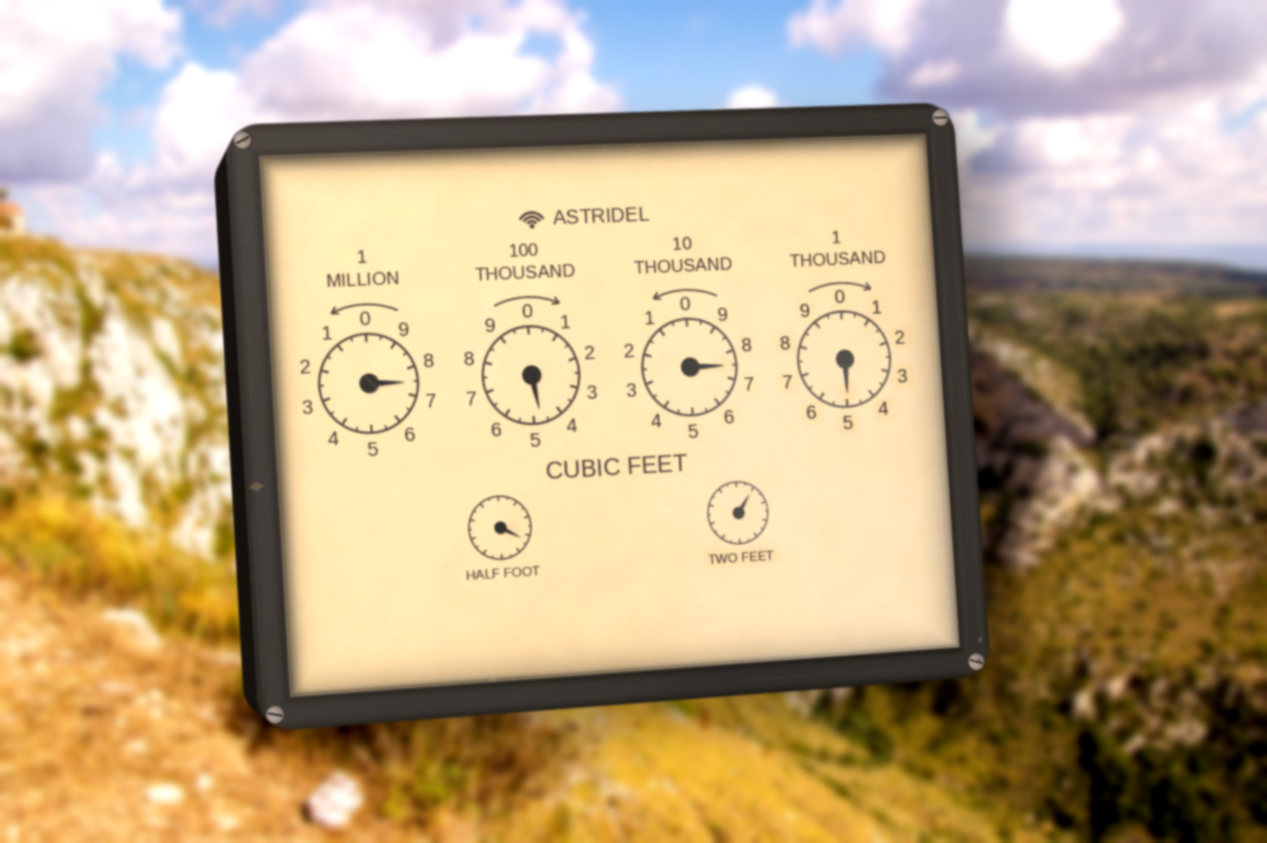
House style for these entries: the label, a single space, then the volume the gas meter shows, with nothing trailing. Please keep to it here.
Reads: 747500 ft³
